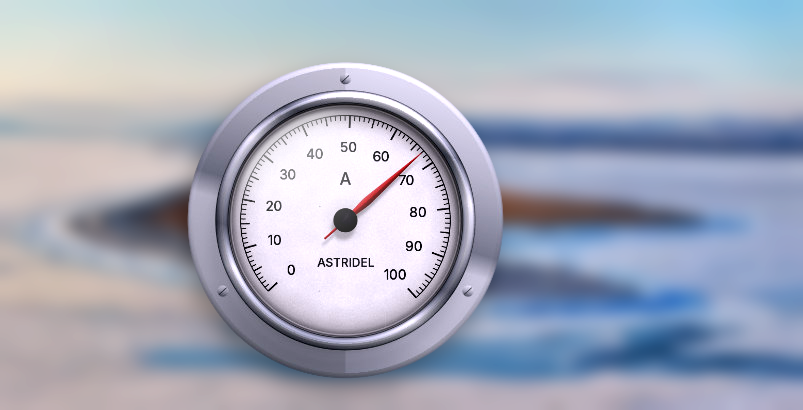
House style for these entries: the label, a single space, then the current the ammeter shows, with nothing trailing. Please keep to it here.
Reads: 67 A
